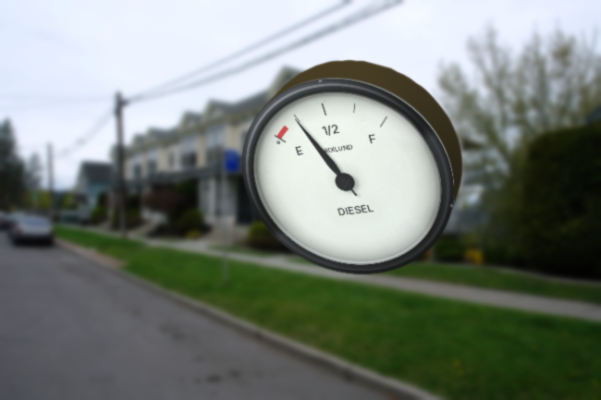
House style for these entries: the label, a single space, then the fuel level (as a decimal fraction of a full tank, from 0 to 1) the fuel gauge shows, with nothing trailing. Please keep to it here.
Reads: 0.25
